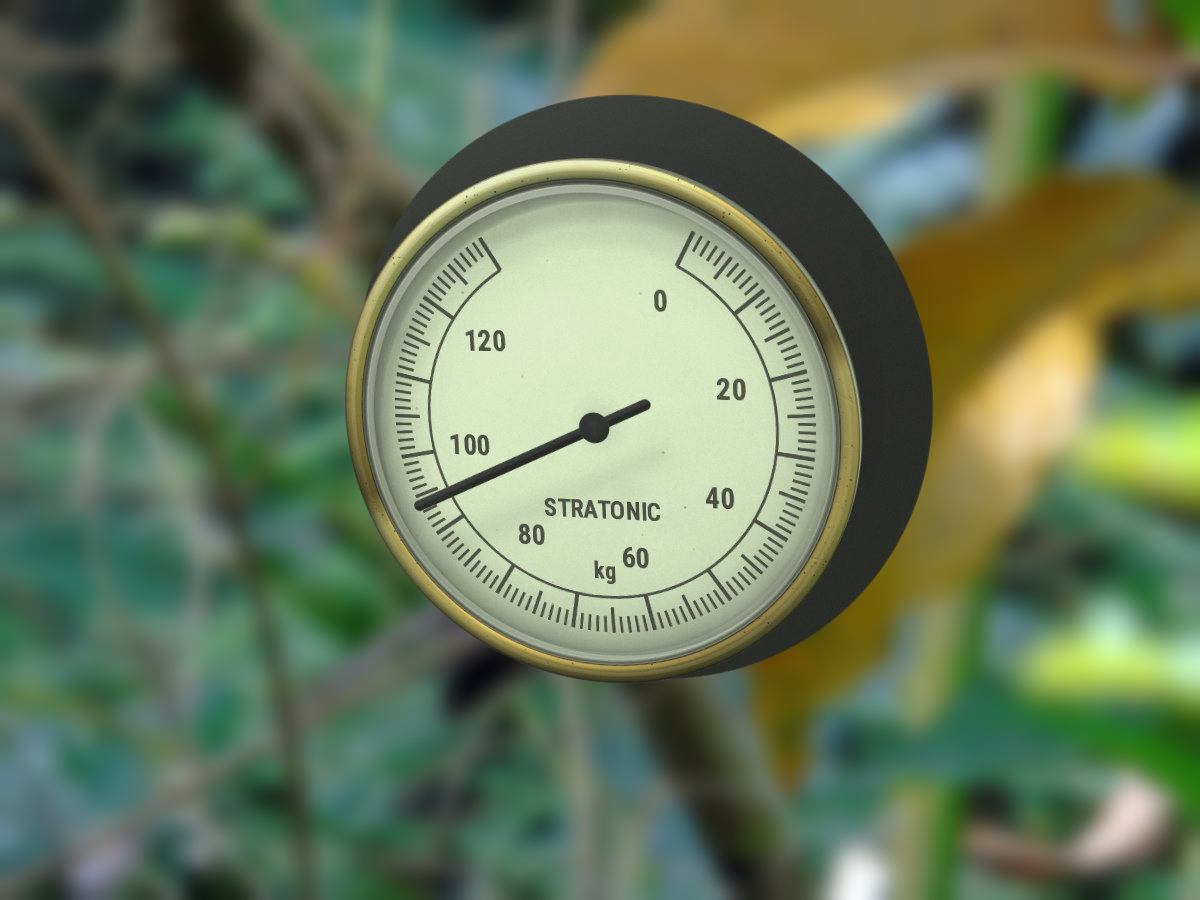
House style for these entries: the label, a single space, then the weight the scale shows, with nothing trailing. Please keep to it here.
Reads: 94 kg
